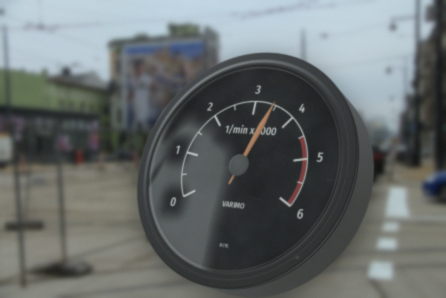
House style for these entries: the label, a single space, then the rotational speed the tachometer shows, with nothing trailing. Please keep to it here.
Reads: 3500 rpm
